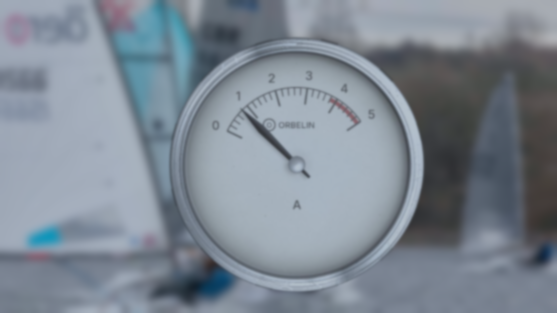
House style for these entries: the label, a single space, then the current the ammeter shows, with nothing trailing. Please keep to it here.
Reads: 0.8 A
